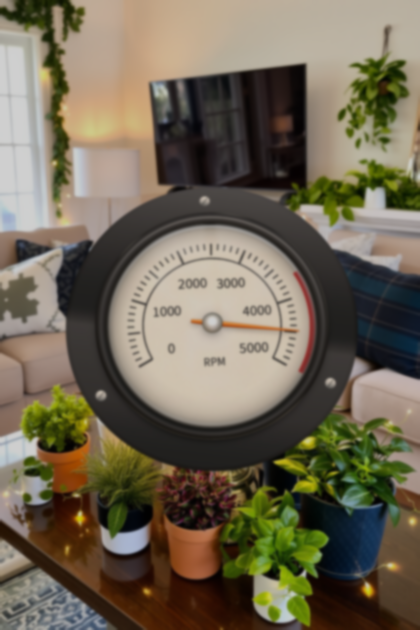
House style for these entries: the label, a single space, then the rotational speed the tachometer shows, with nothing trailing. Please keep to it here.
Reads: 4500 rpm
